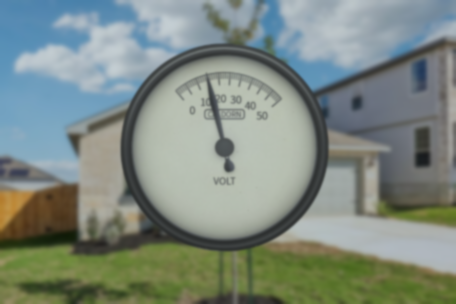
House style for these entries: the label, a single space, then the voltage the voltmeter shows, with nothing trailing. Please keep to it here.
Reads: 15 V
